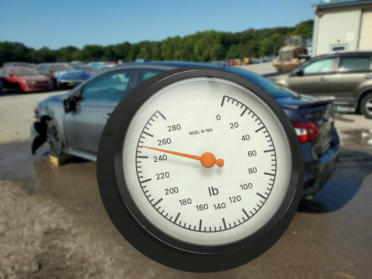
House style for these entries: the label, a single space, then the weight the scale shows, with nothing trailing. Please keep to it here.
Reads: 248 lb
